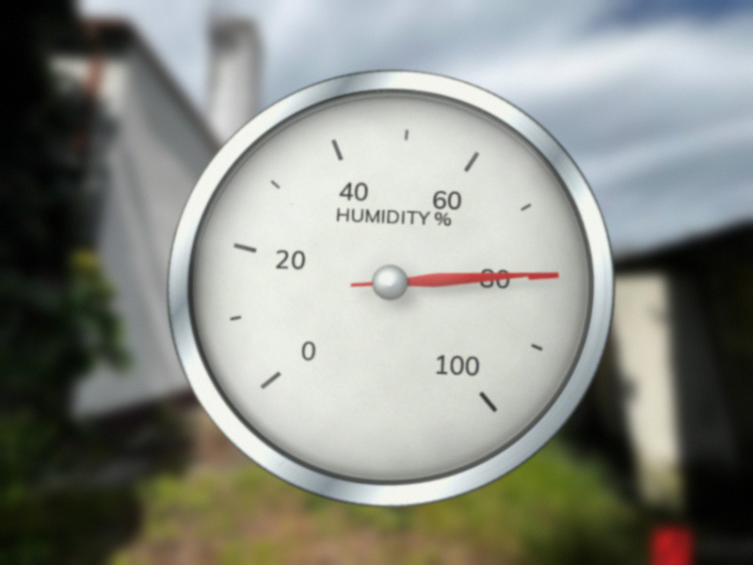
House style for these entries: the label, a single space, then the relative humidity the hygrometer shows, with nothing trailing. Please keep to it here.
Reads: 80 %
